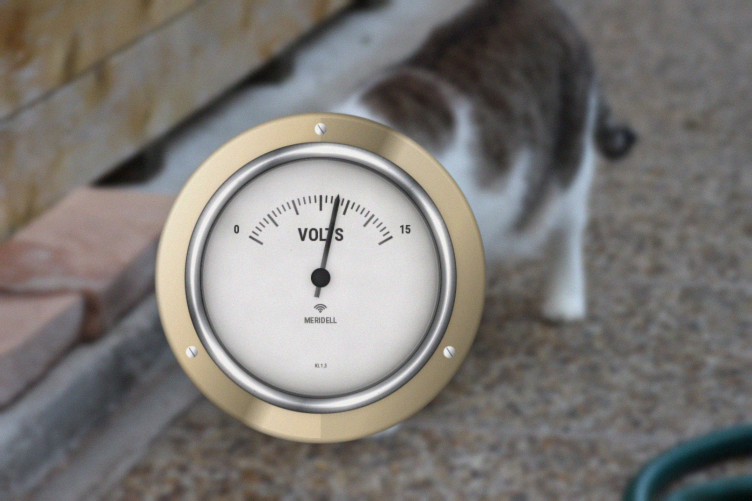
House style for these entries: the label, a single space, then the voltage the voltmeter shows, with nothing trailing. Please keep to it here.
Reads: 9 V
